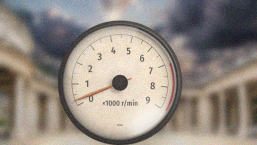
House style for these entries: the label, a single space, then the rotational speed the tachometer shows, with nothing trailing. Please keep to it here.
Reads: 250 rpm
